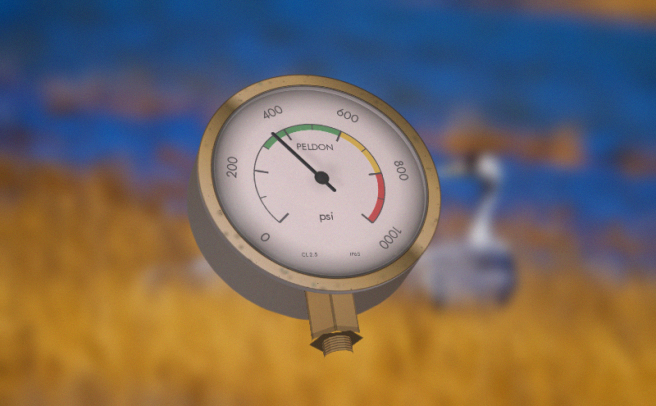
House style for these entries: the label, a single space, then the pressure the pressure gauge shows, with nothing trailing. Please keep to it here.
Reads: 350 psi
